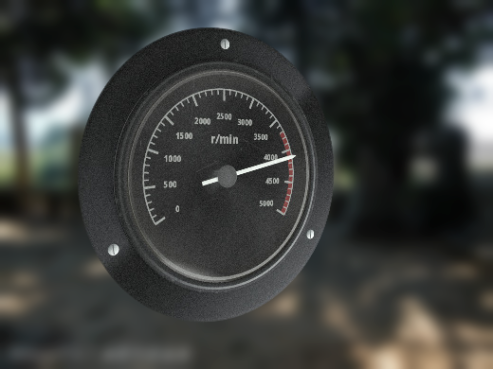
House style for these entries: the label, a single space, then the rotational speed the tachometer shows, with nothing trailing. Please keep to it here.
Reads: 4100 rpm
